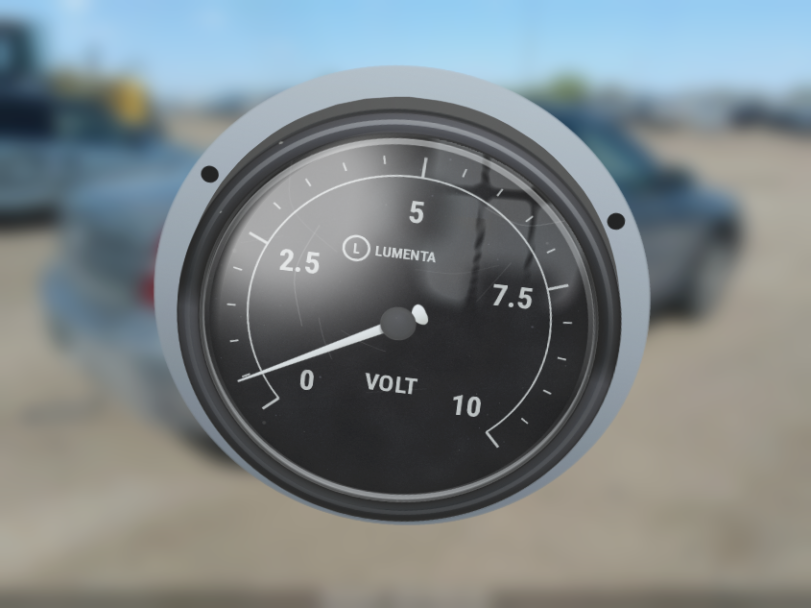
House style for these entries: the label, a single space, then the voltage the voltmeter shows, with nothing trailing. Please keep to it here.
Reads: 0.5 V
